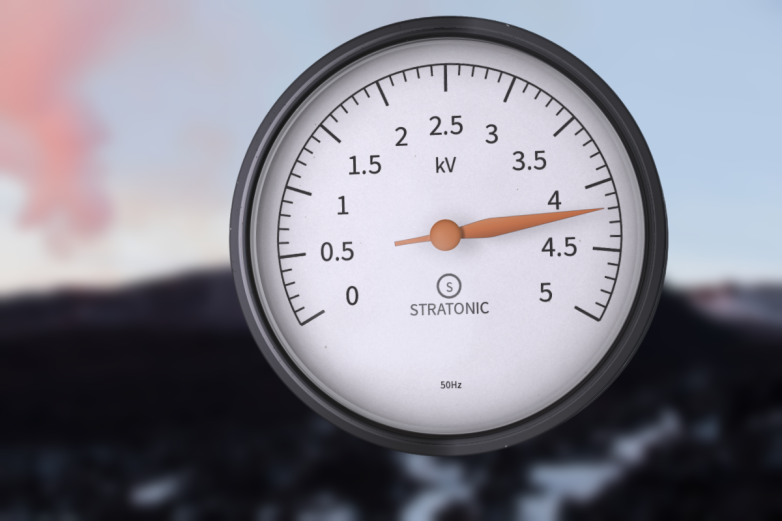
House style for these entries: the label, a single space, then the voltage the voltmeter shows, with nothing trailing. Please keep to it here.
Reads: 4.2 kV
